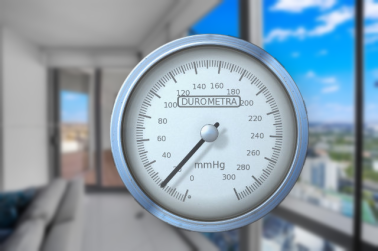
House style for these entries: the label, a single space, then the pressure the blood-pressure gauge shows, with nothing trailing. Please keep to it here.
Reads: 20 mmHg
